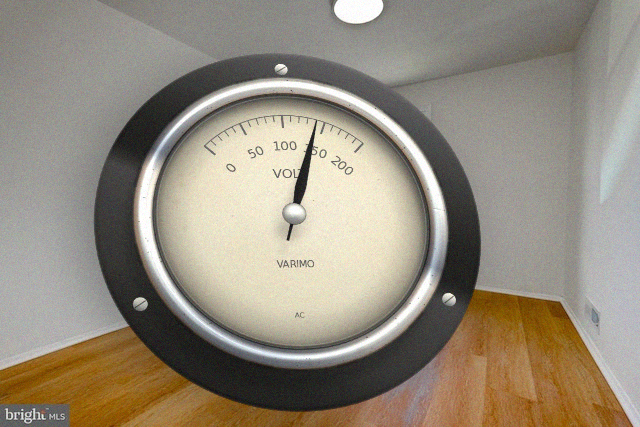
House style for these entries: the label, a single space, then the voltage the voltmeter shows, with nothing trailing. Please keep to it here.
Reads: 140 V
